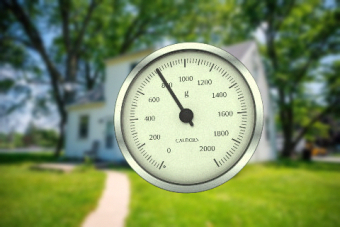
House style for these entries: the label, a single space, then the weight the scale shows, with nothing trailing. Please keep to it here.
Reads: 800 g
